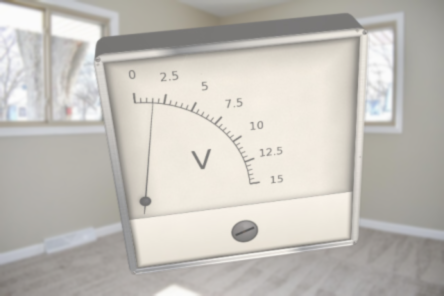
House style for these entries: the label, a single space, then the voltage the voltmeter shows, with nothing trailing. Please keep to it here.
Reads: 1.5 V
